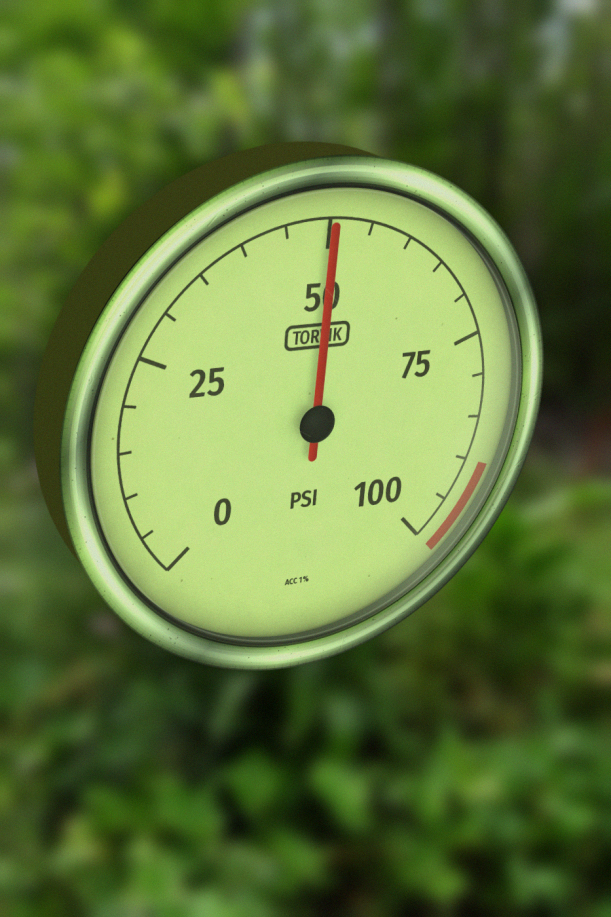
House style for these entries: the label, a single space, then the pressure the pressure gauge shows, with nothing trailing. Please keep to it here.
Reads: 50 psi
